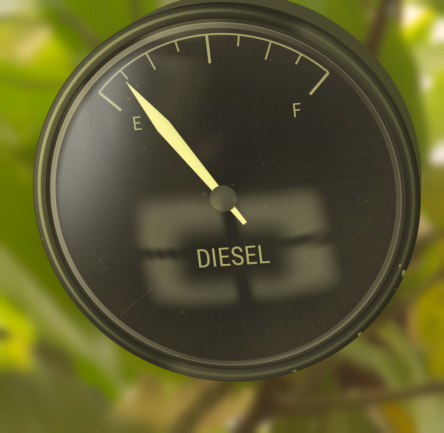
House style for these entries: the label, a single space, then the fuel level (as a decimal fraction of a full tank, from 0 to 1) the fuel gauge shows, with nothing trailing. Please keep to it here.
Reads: 0.125
